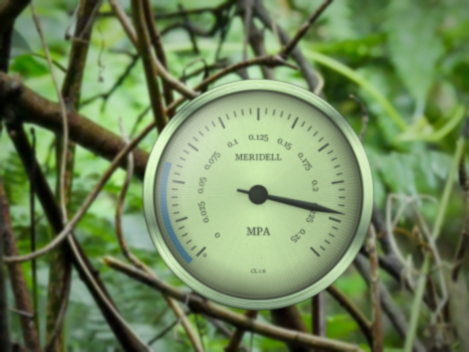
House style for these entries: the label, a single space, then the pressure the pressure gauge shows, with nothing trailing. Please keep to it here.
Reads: 0.22 MPa
